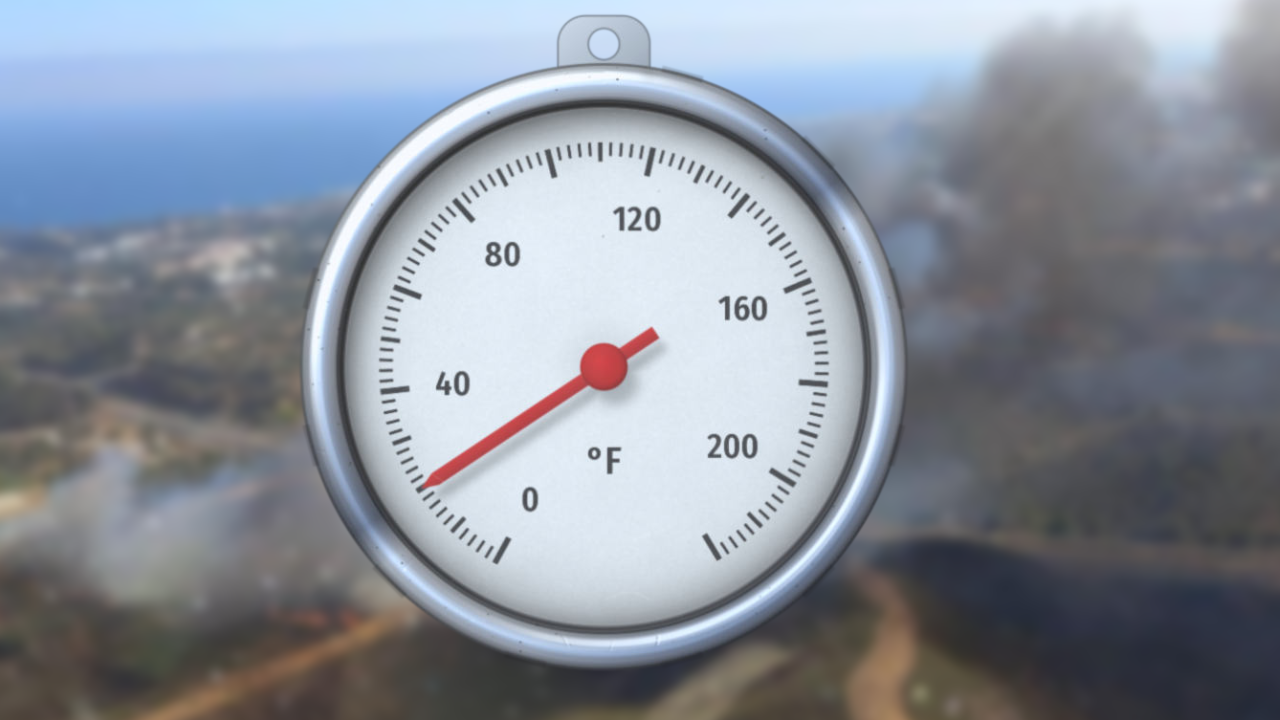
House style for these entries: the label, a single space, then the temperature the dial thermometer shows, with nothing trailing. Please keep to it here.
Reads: 20 °F
